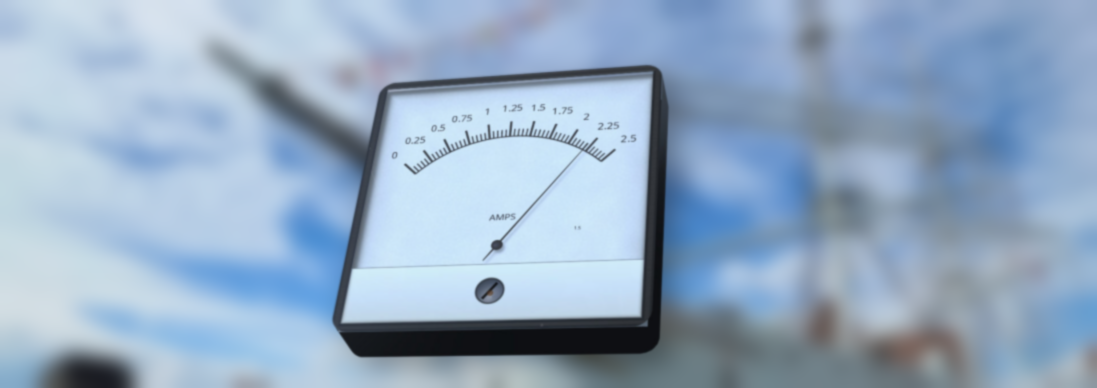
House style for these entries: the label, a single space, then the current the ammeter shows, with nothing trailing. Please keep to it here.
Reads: 2.25 A
